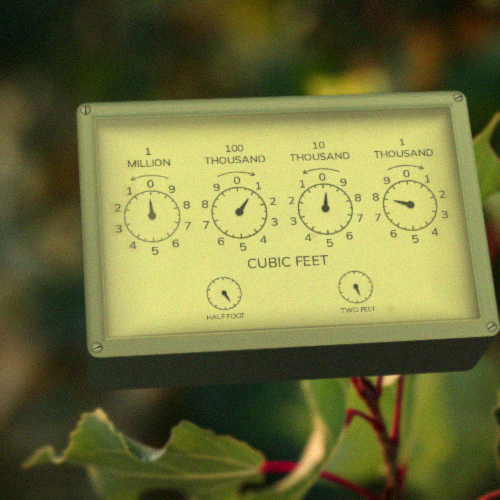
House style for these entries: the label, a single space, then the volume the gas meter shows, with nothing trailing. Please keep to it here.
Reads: 9800 ft³
